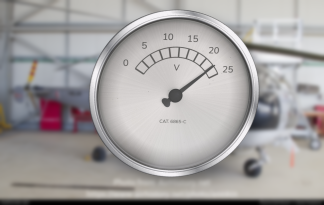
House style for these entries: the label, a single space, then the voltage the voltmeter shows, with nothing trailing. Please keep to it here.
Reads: 22.5 V
